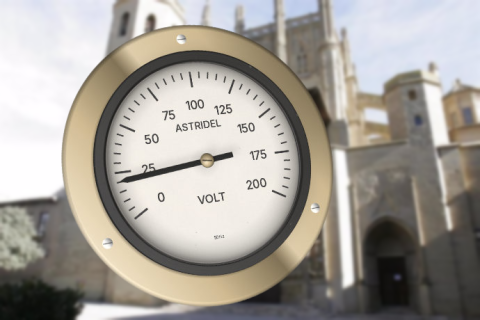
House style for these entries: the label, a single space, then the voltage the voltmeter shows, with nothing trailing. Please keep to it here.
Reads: 20 V
